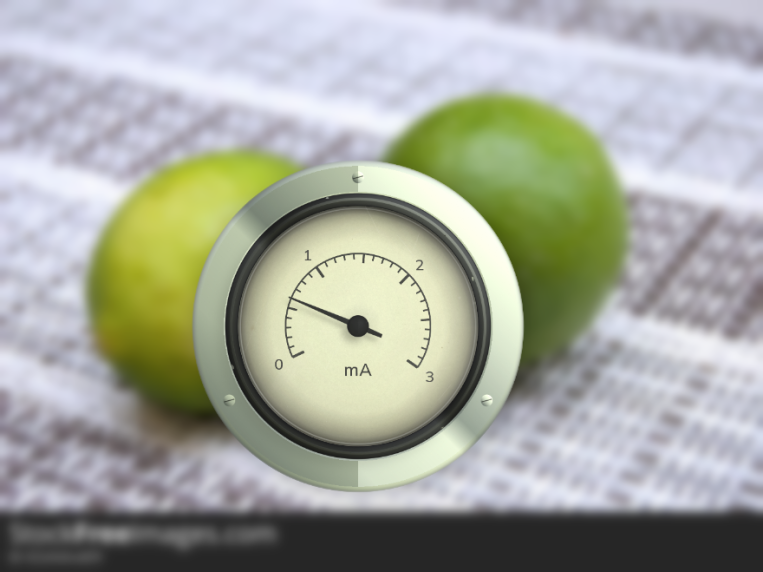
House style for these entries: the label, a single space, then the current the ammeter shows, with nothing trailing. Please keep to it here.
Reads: 0.6 mA
